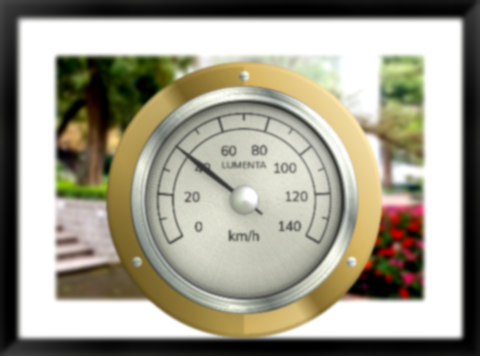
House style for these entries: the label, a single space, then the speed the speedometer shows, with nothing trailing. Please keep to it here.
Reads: 40 km/h
